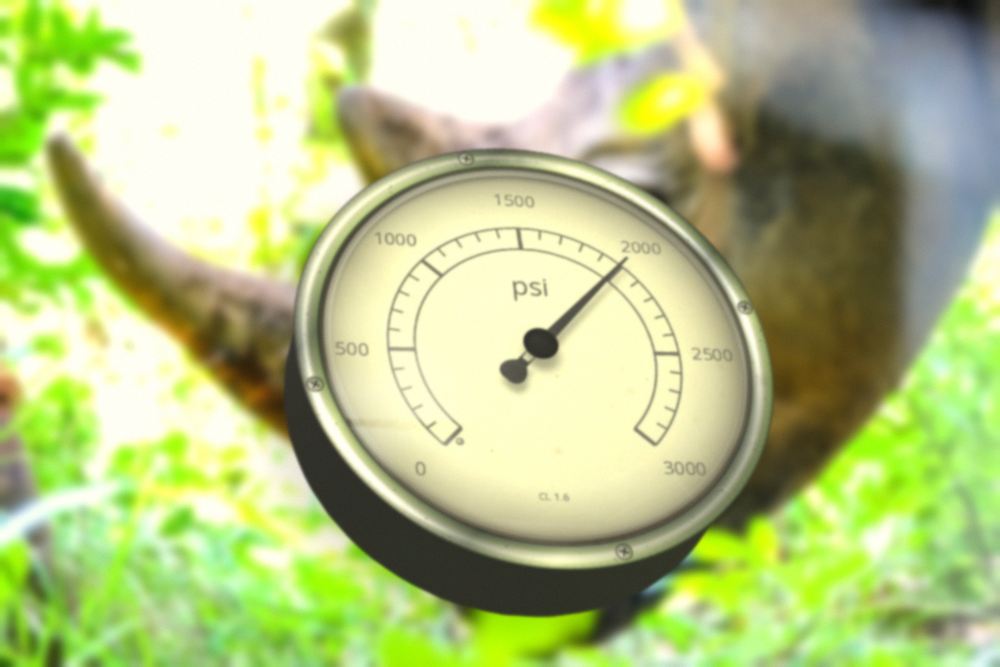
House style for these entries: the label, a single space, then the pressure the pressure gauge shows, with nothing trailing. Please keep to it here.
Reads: 2000 psi
